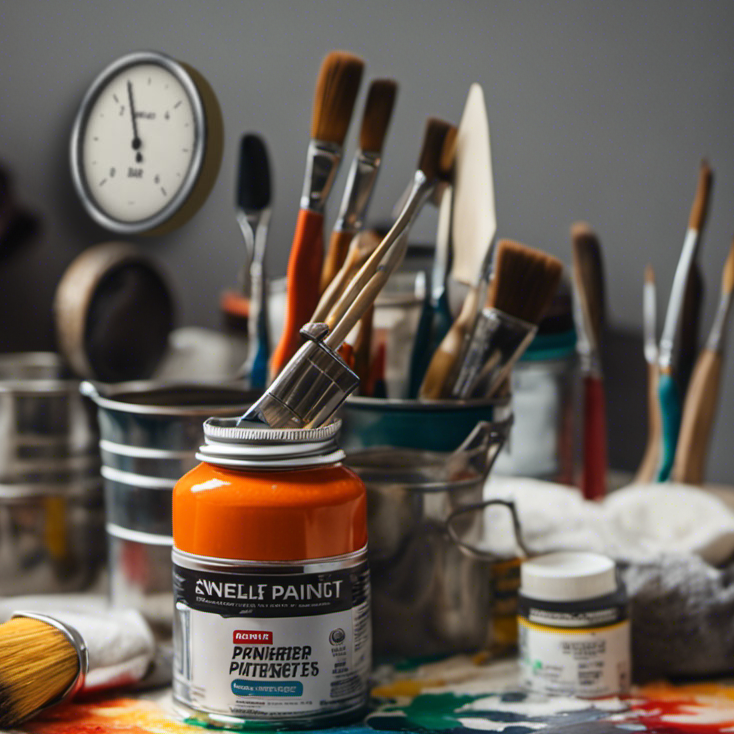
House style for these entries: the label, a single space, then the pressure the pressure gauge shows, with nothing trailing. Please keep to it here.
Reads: 2.5 bar
